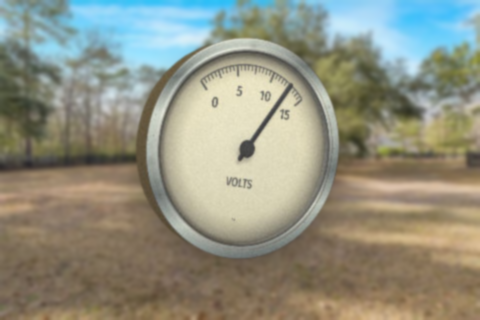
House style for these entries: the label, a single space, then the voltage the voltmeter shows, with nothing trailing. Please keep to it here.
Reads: 12.5 V
